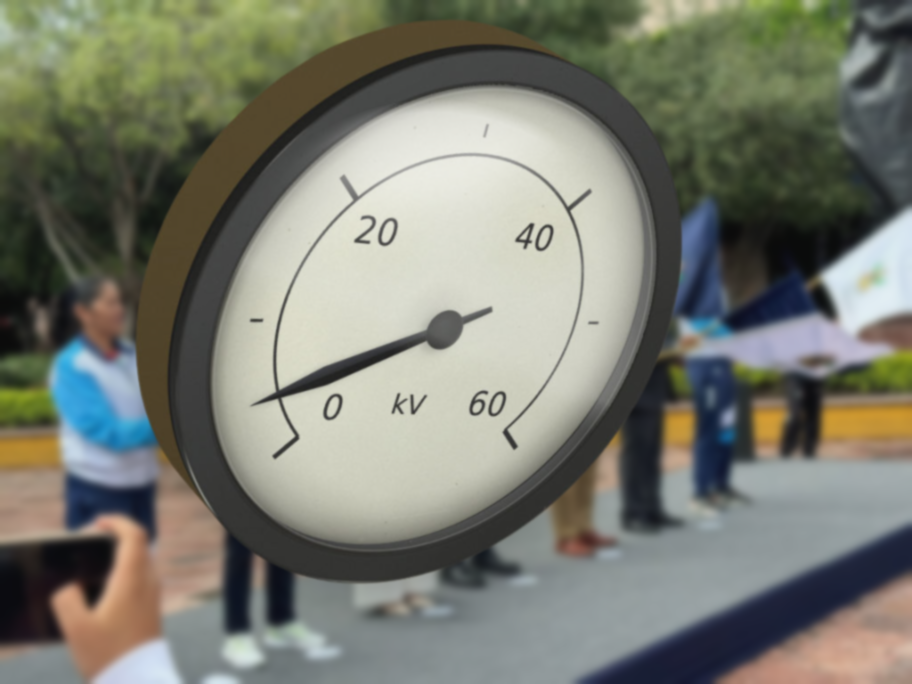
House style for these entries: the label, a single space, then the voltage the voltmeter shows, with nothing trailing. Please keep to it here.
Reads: 5 kV
